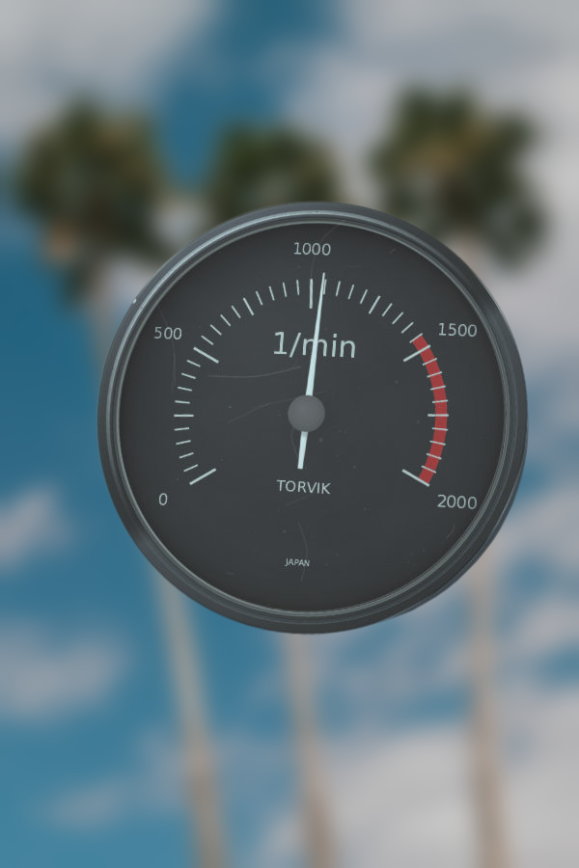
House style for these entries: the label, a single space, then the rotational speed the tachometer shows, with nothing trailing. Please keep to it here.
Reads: 1050 rpm
